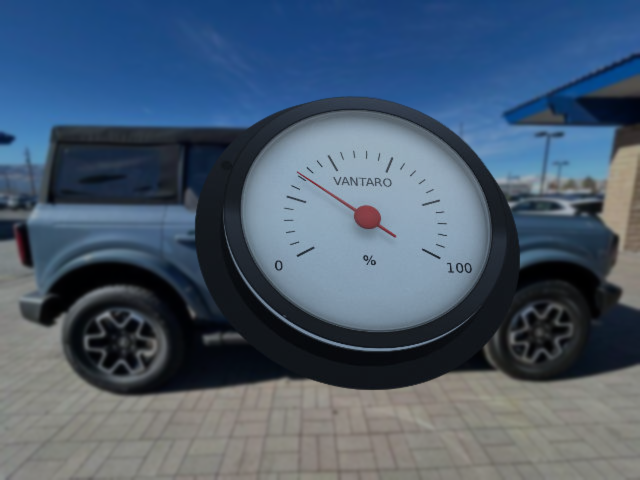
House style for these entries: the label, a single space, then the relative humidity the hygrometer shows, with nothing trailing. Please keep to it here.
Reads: 28 %
